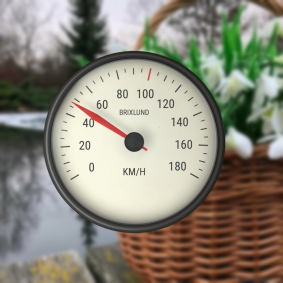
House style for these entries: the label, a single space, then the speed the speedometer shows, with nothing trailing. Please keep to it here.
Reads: 47.5 km/h
